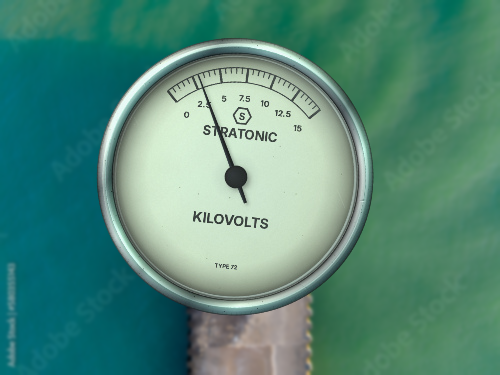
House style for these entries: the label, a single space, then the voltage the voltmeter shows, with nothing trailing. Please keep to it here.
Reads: 3 kV
